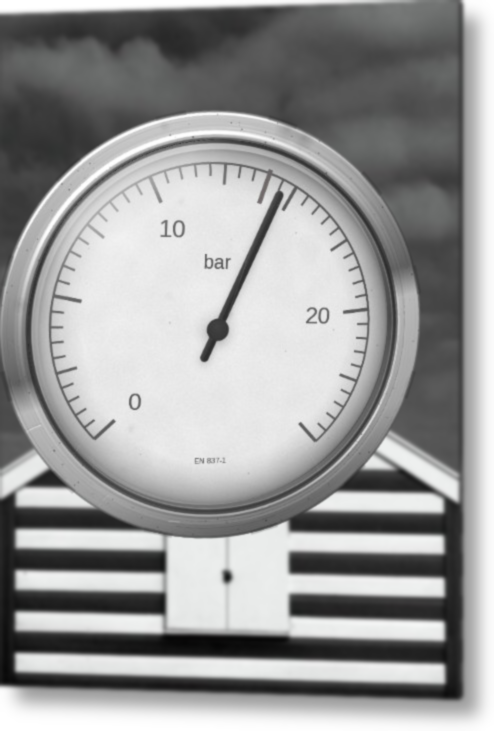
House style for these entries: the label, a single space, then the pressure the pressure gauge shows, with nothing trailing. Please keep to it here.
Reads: 14.5 bar
